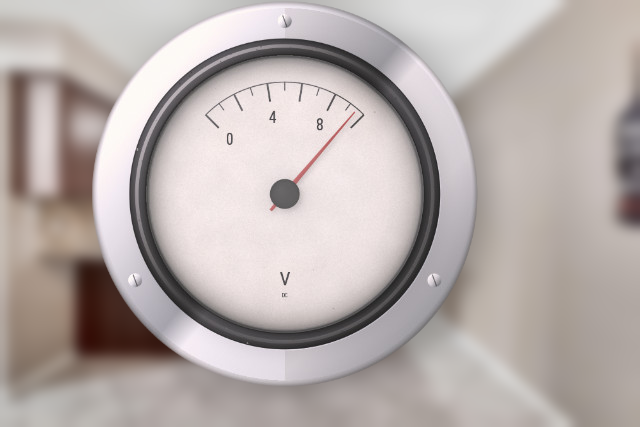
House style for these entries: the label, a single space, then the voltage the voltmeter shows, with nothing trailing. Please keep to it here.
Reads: 9.5 V
